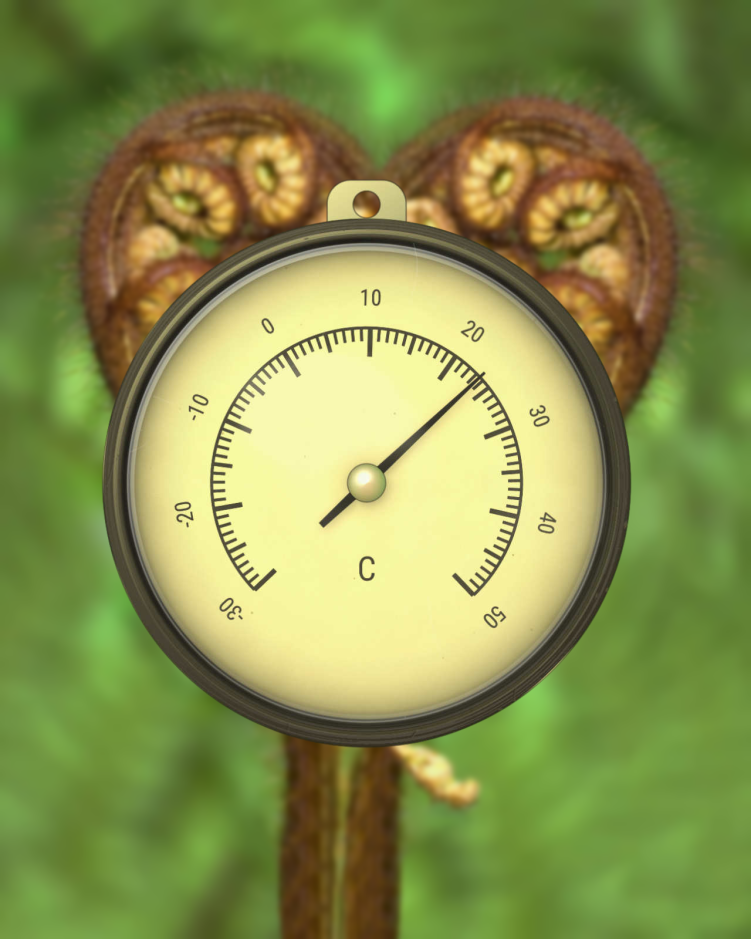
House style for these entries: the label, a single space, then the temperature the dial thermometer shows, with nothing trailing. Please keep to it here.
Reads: 23.5 °C
